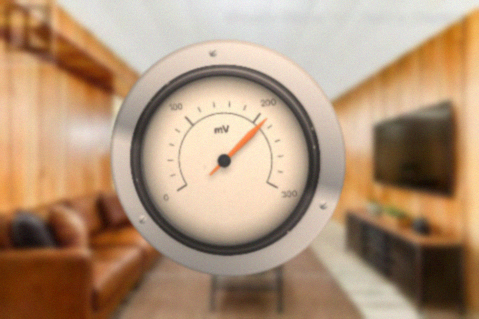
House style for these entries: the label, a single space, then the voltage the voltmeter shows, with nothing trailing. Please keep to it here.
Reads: 210 mV
